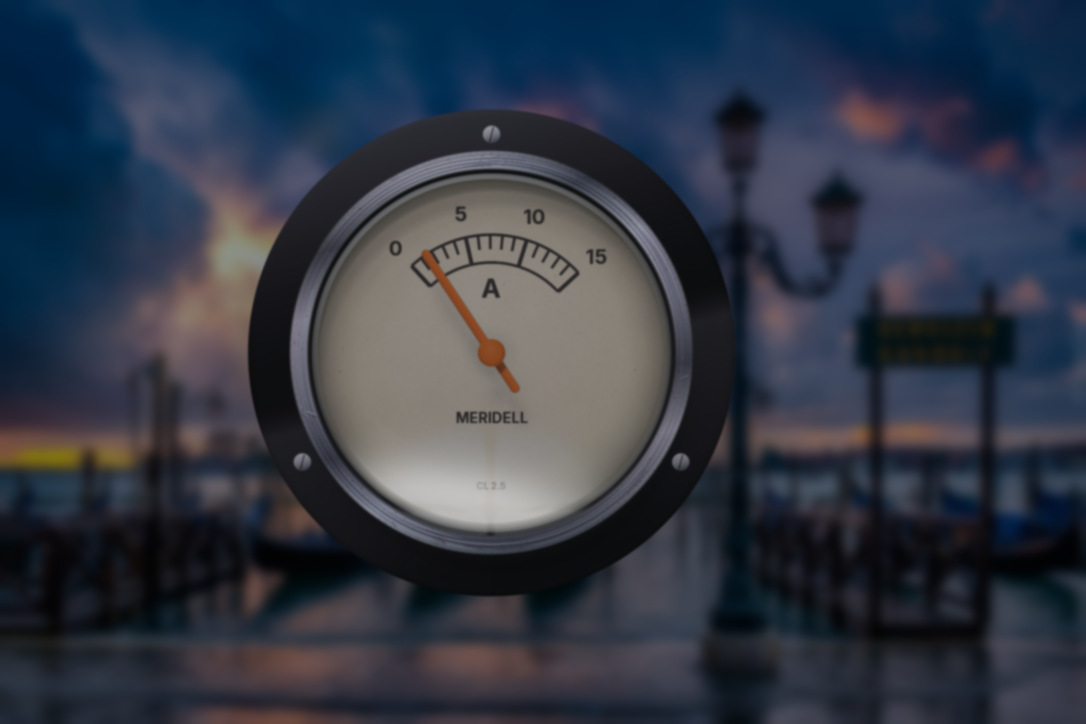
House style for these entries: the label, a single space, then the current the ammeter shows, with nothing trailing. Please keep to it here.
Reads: 1.5 A
